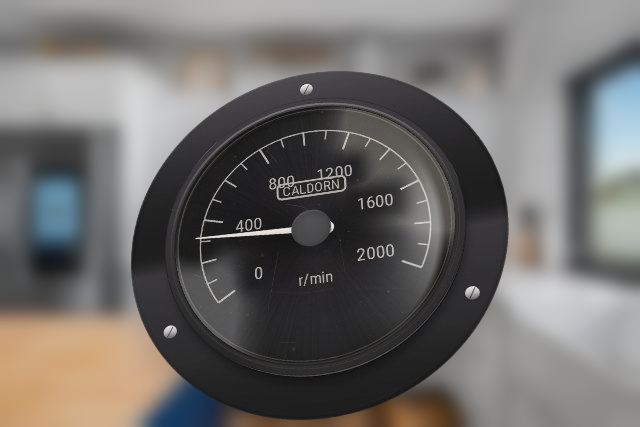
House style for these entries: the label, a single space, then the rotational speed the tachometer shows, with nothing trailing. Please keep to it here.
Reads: 300 rpm
